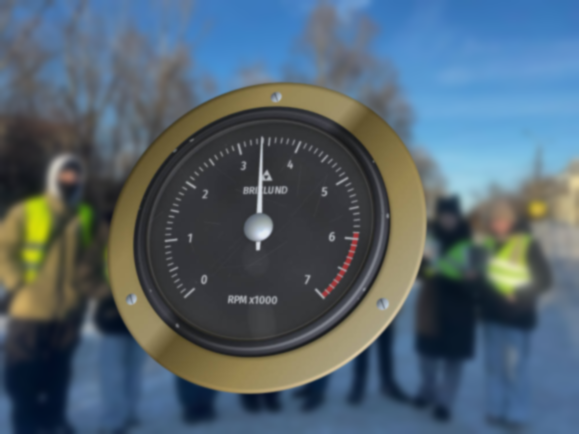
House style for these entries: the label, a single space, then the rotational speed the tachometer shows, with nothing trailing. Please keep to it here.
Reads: 3400 rpm
